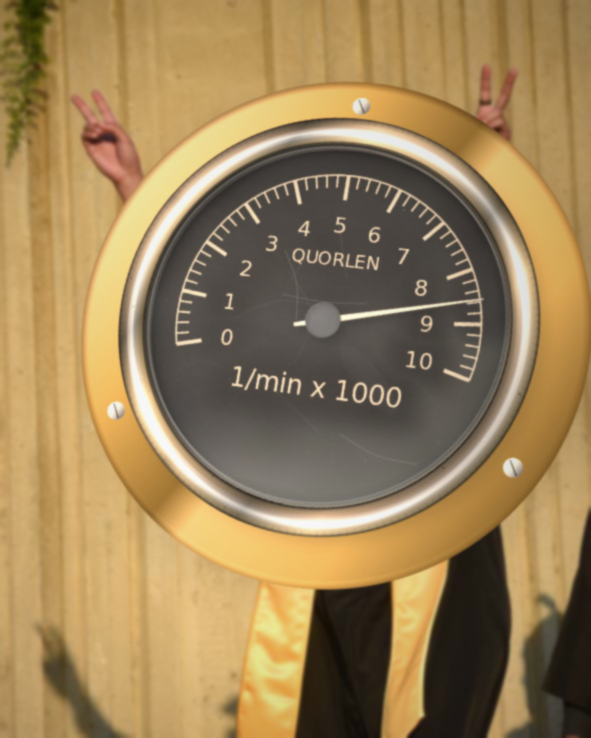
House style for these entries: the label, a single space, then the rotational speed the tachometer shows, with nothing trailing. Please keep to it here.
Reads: 8600 rpm
